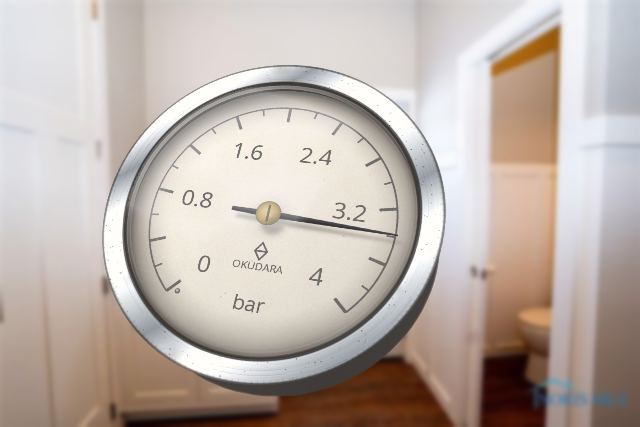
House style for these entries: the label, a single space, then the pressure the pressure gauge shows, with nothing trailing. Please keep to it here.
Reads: 3.4 bar
